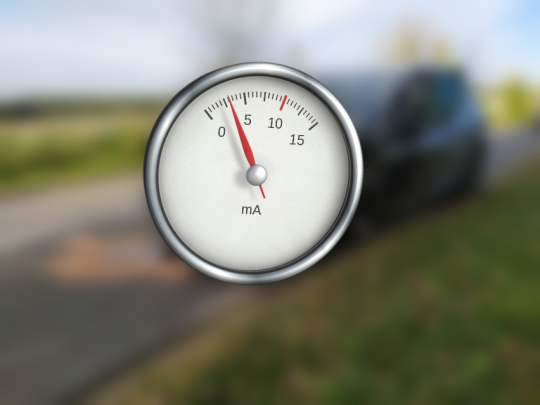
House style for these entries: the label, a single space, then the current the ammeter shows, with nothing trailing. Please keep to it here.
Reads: 3 mA
